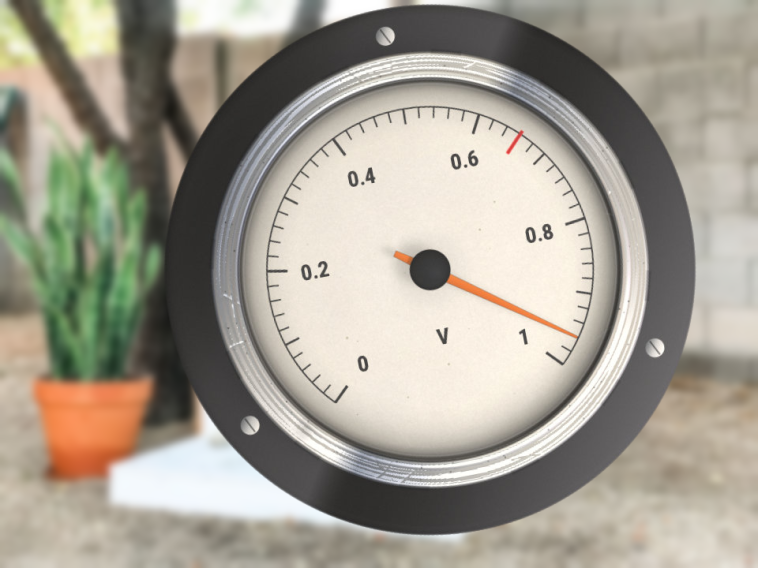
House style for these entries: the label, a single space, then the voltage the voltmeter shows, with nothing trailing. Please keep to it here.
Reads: 0.96 V
